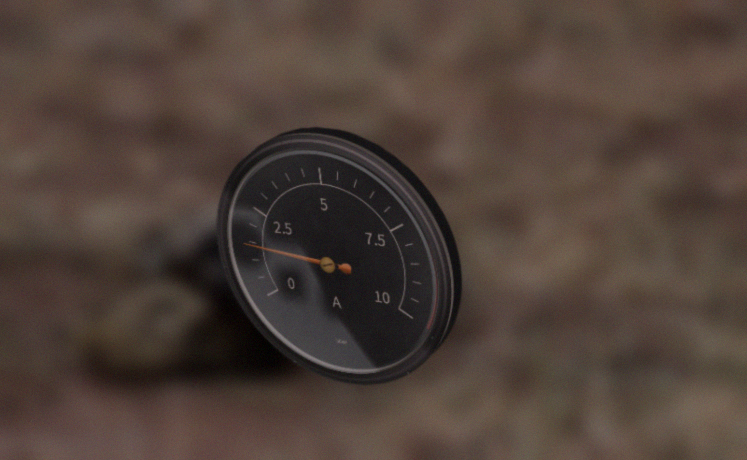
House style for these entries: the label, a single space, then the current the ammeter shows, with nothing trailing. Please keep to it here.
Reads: 1.5 A
